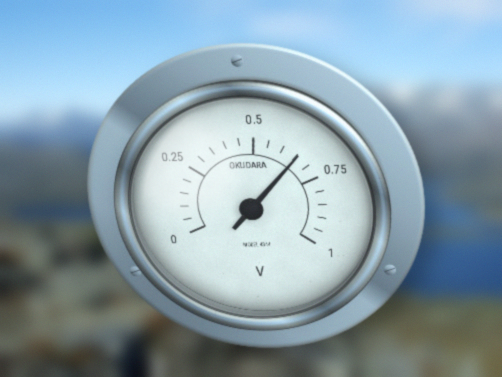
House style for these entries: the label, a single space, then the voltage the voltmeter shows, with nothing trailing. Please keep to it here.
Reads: 0.65 V
